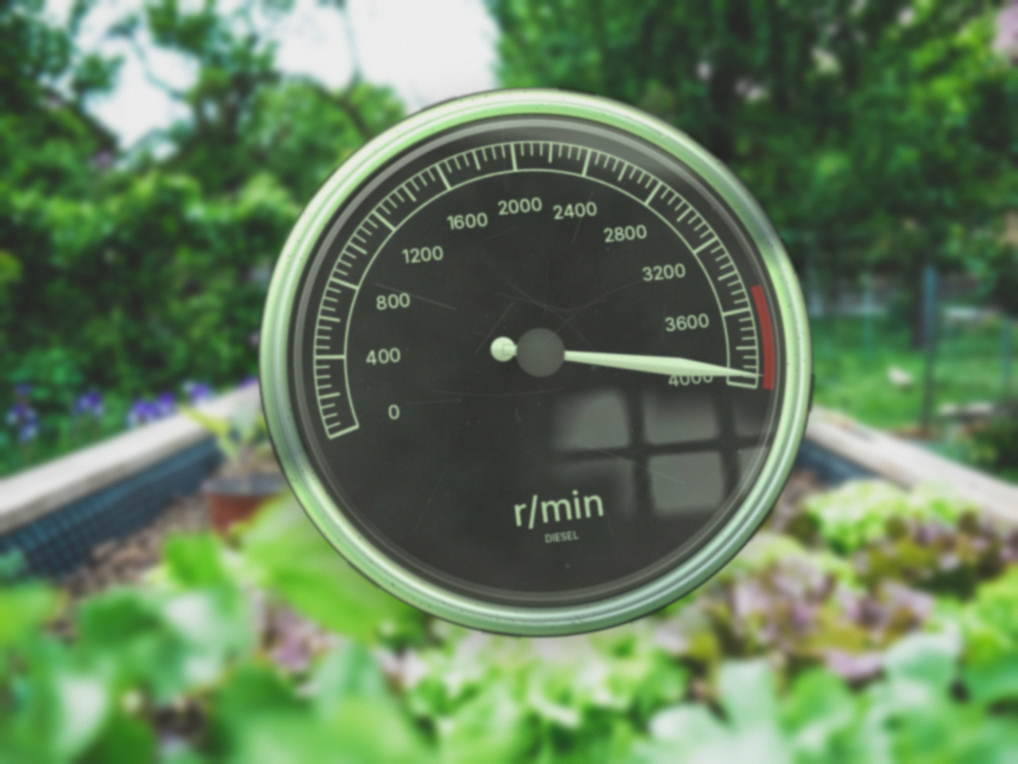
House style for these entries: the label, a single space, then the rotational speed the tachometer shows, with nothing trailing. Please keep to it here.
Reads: 3950 rpm
